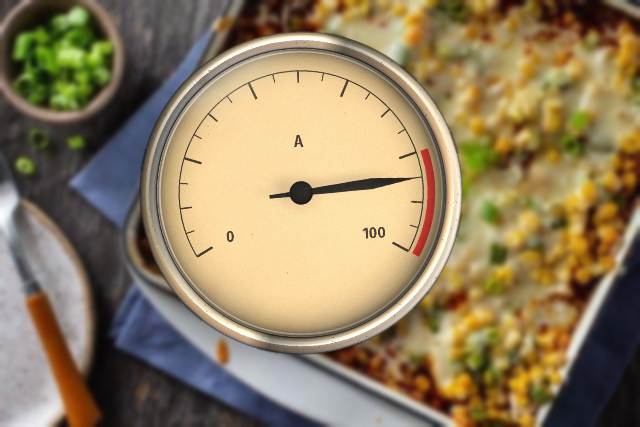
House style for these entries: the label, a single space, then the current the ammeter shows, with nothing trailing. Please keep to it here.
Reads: 85 A
